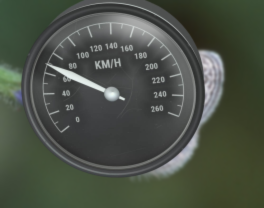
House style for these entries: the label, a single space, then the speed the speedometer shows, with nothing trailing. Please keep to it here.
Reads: 70 km/h
